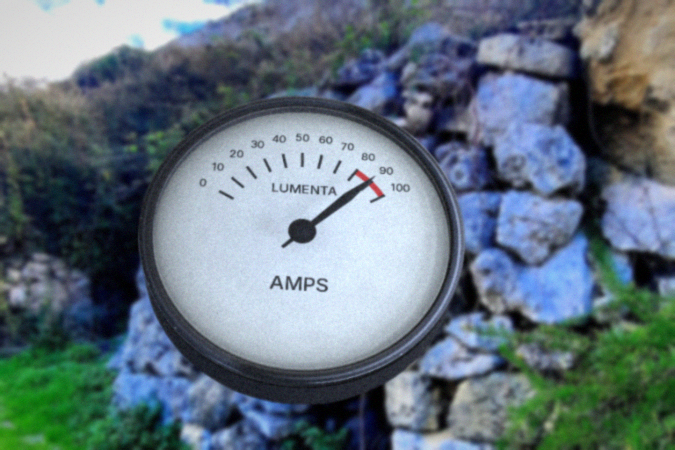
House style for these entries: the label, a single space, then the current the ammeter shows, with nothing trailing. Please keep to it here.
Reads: 90 A
